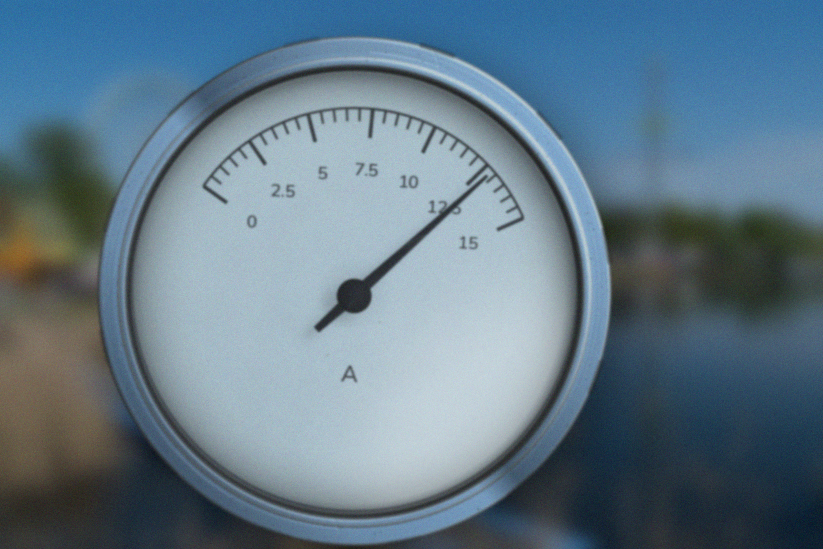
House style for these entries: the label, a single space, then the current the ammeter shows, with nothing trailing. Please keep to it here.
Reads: 12.75 A
